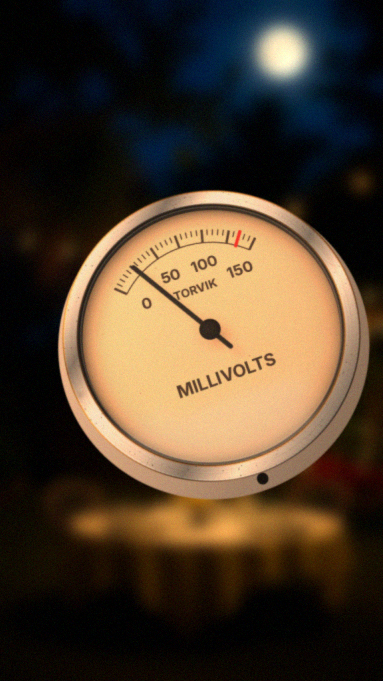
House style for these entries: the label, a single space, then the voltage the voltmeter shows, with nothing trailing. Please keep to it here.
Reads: 25 mV
